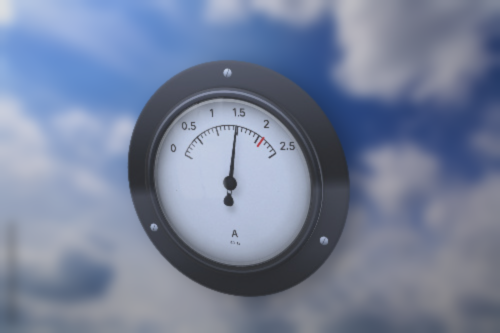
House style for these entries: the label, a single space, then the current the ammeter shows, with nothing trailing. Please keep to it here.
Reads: 1.5 A
